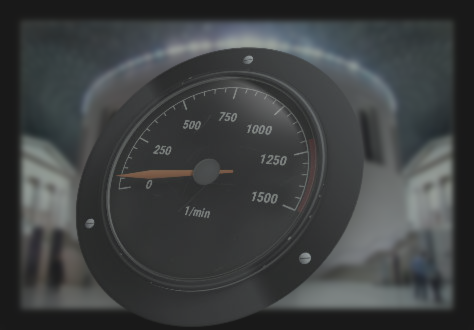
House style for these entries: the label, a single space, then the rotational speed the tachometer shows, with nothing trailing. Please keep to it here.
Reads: 50 rpm
